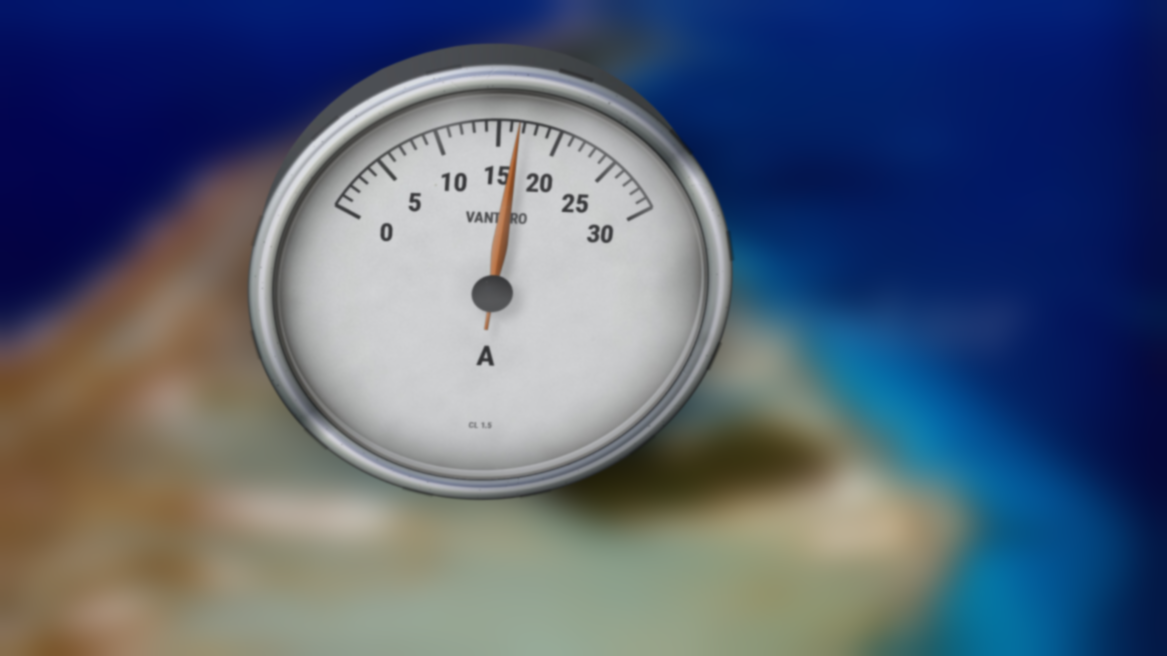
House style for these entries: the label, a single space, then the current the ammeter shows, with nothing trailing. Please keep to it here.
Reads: 16.5 A
